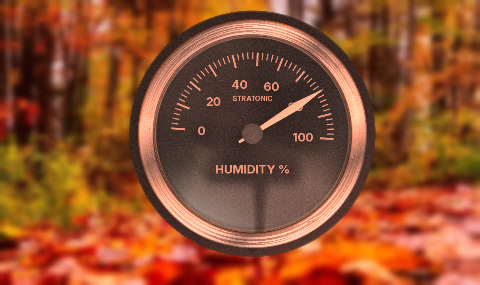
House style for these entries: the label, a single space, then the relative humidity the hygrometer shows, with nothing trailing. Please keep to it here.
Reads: 80 %
